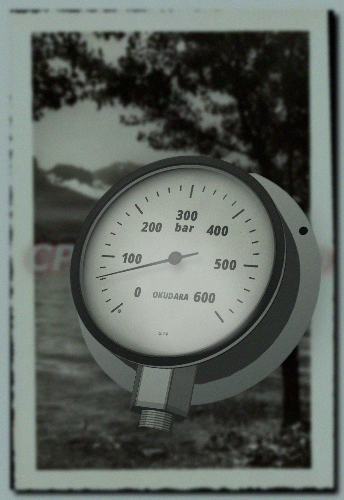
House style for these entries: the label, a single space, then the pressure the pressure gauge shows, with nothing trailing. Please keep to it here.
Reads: 60 bar
